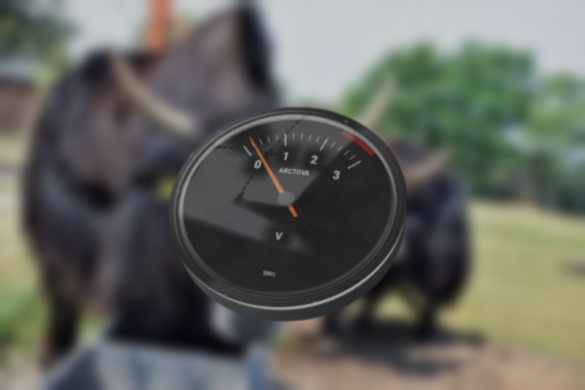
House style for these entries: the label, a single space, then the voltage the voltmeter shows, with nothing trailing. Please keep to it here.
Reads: 0.2 V
